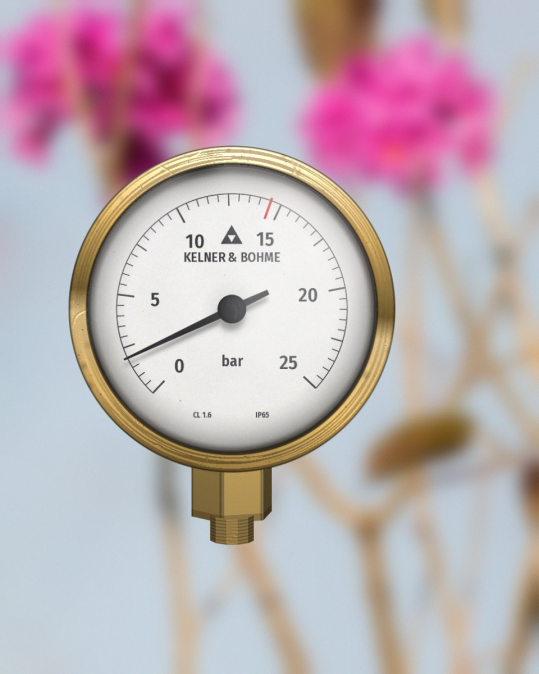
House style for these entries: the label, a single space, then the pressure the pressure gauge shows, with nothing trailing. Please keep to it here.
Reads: 2 bar
